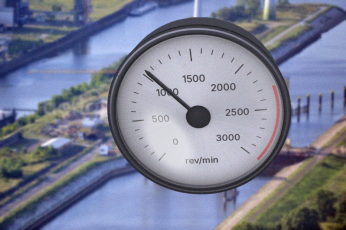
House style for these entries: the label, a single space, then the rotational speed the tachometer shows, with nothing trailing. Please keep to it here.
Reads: 1050 rpm
